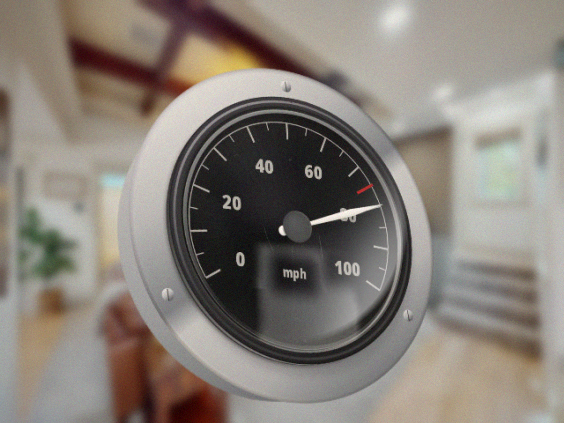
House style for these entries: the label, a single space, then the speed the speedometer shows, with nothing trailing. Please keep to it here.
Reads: 80 mph
